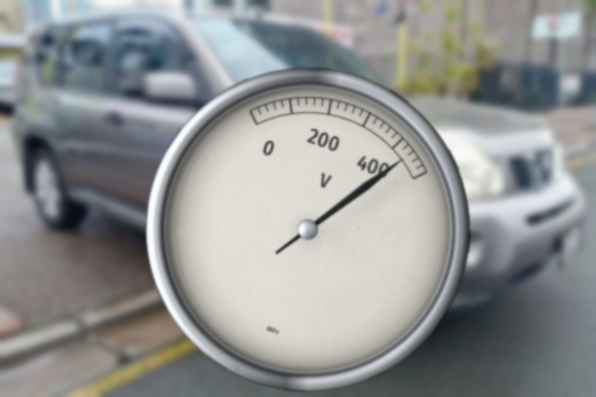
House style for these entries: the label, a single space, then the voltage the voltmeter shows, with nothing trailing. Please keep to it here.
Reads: 440 V
